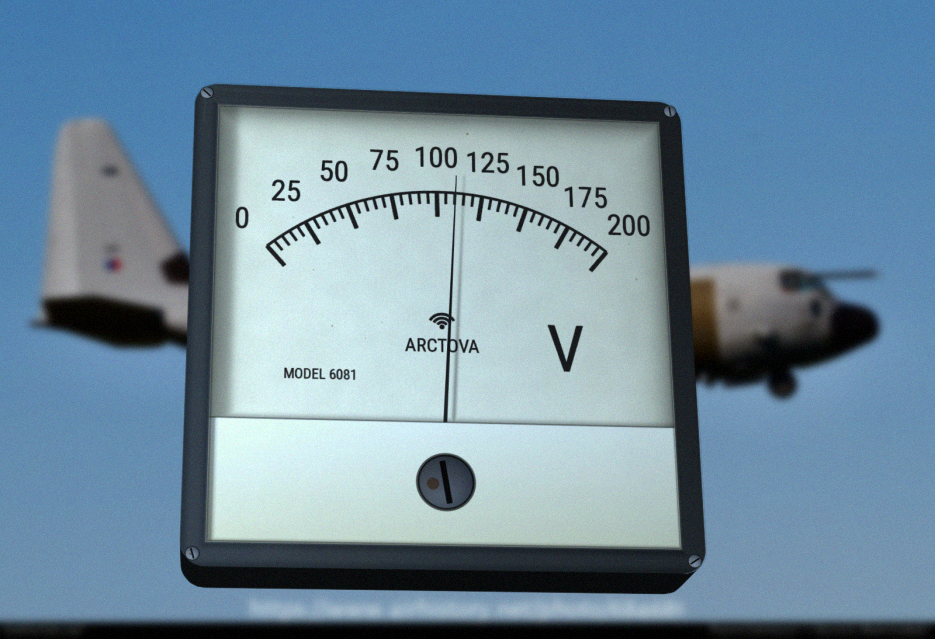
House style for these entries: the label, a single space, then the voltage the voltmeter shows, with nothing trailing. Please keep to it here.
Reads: 110 V
